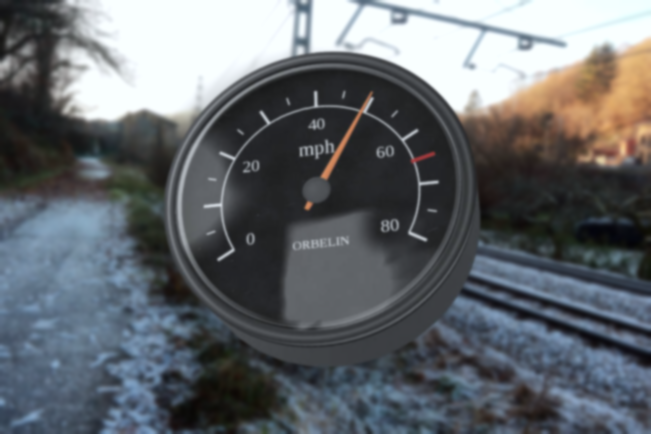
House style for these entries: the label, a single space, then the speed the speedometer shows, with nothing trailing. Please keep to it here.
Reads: 50 mph
